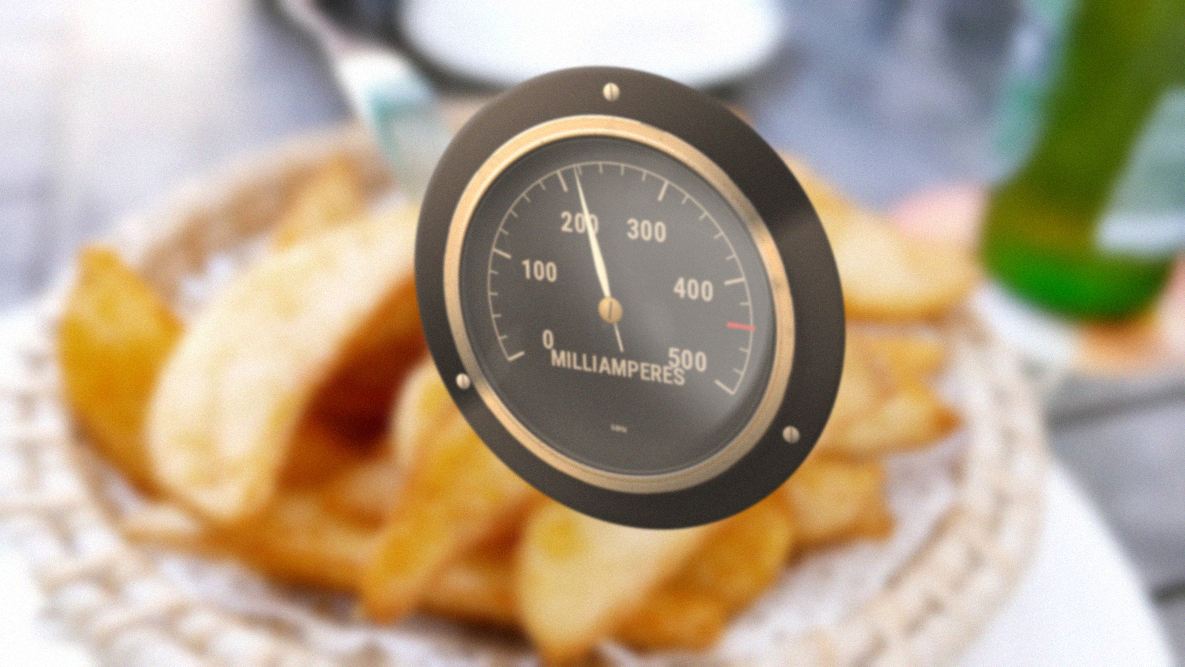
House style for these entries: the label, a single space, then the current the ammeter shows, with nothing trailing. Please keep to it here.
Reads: 220 mA
